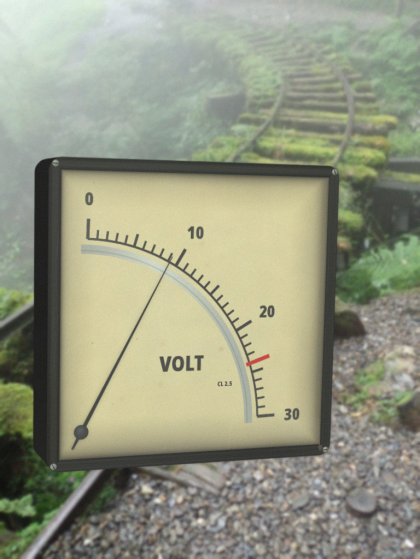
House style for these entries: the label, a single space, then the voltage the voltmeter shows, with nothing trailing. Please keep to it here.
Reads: 9 V
